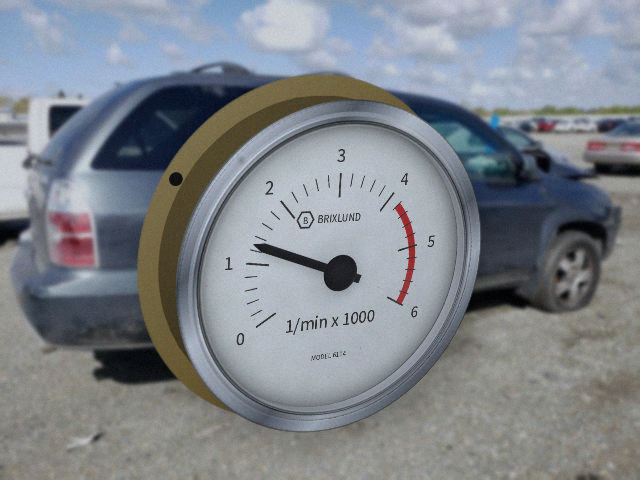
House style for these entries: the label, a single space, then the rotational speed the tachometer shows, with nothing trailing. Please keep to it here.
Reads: 1300 rpm
